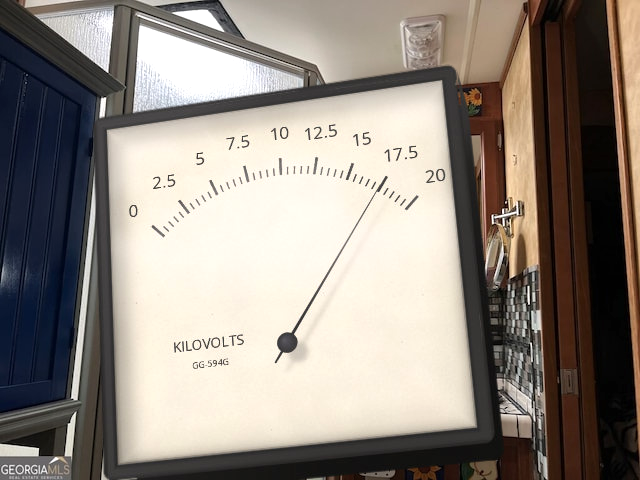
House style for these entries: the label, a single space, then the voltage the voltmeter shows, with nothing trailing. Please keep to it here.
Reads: 17.5 kV
